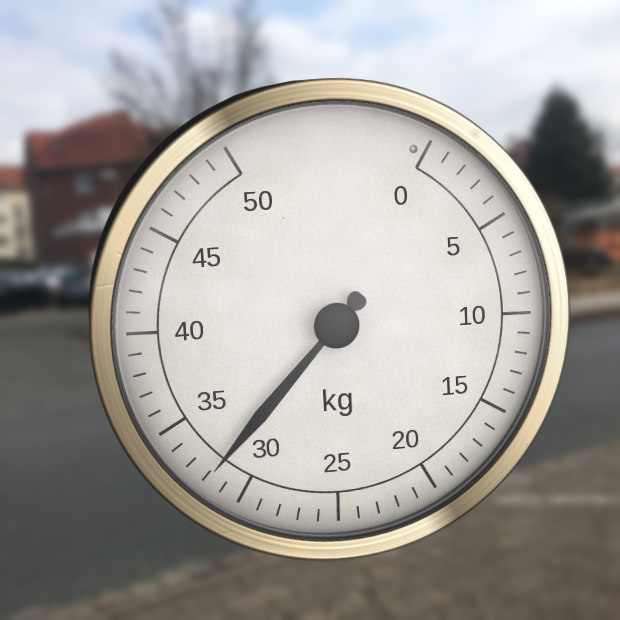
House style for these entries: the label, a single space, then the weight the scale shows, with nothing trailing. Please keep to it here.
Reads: 32 kg
